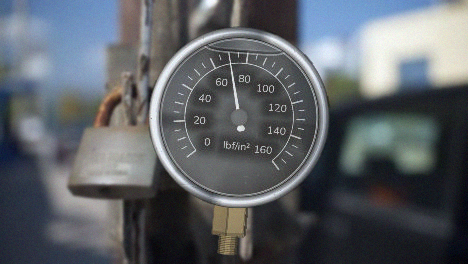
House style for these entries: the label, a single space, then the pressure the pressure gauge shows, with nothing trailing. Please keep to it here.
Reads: 70 psi
